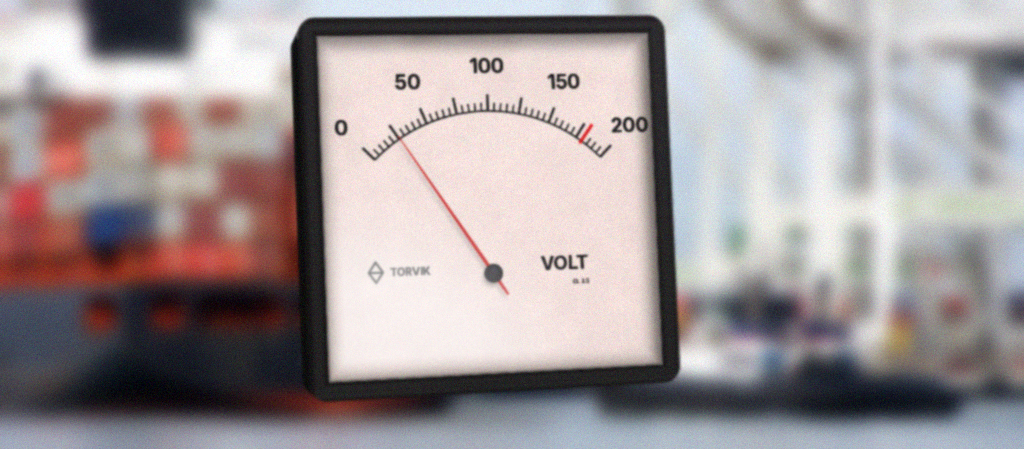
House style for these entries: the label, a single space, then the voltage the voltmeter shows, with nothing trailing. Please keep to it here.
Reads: 25 V
